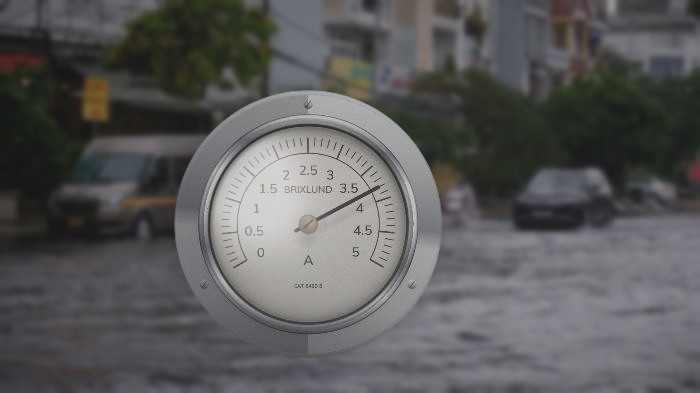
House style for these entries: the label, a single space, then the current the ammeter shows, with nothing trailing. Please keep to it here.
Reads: 3.8 A
